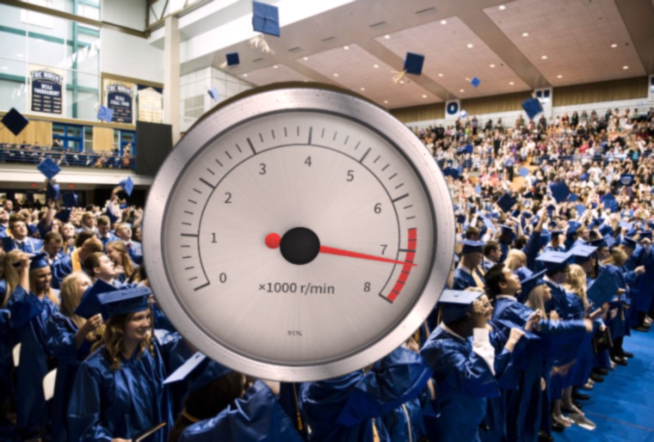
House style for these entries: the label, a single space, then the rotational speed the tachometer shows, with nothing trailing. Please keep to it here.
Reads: 7200 rpm
